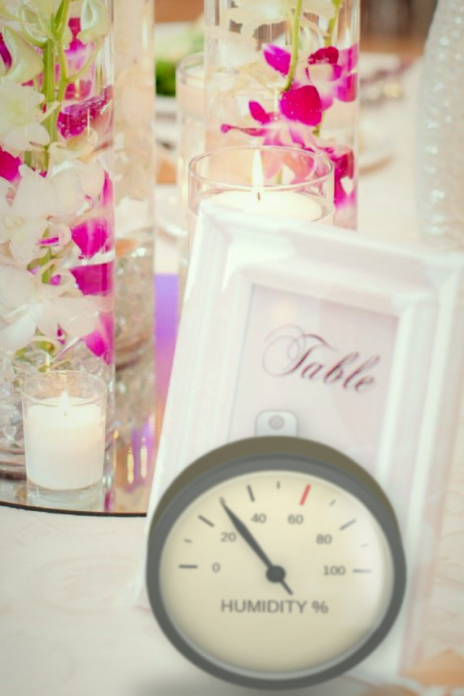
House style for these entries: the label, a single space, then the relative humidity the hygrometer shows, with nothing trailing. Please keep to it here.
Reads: 30 %
